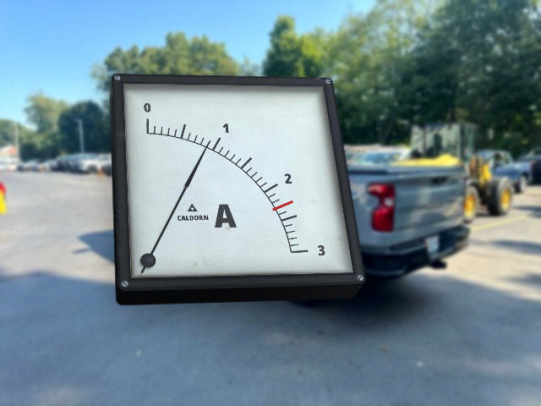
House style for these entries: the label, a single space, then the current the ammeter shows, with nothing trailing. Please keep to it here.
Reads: 0.9 A
